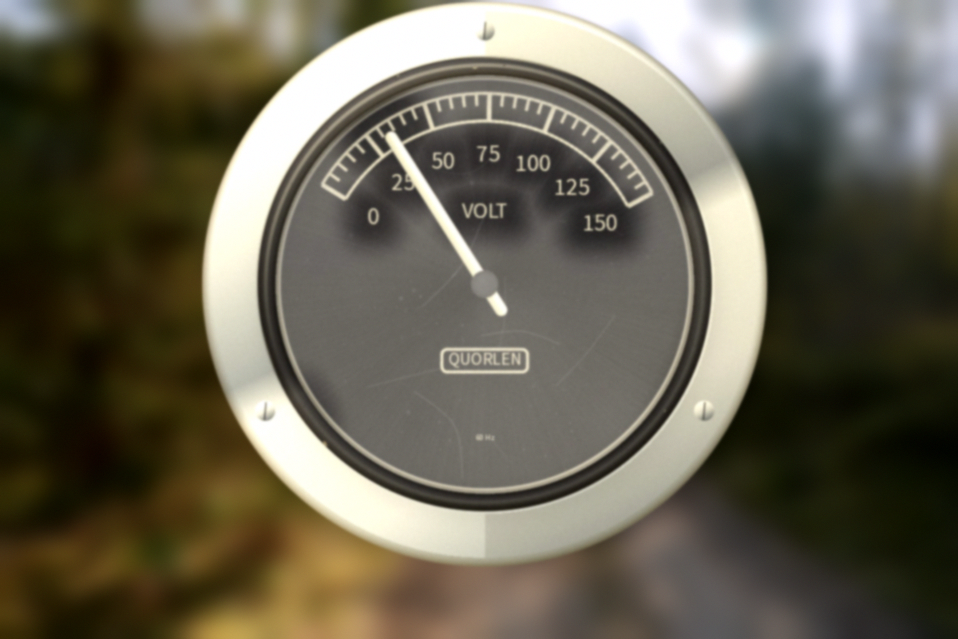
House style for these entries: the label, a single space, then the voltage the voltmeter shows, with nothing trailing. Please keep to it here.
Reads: 32.5 V
